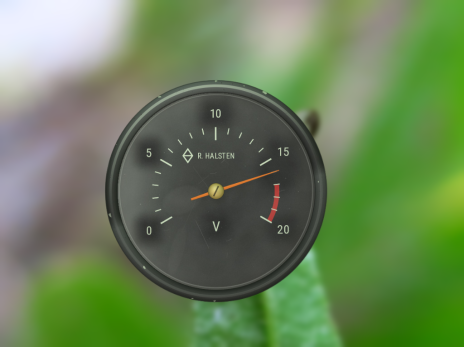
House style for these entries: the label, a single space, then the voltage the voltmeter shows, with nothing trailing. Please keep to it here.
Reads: 16 V
